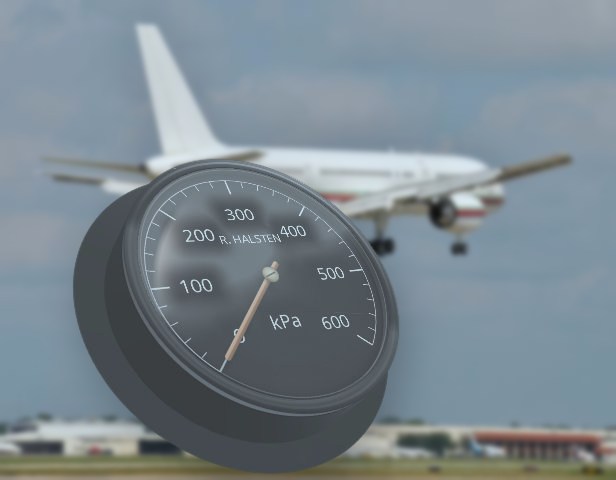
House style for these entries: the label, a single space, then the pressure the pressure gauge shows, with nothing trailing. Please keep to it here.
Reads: 0 kPa
